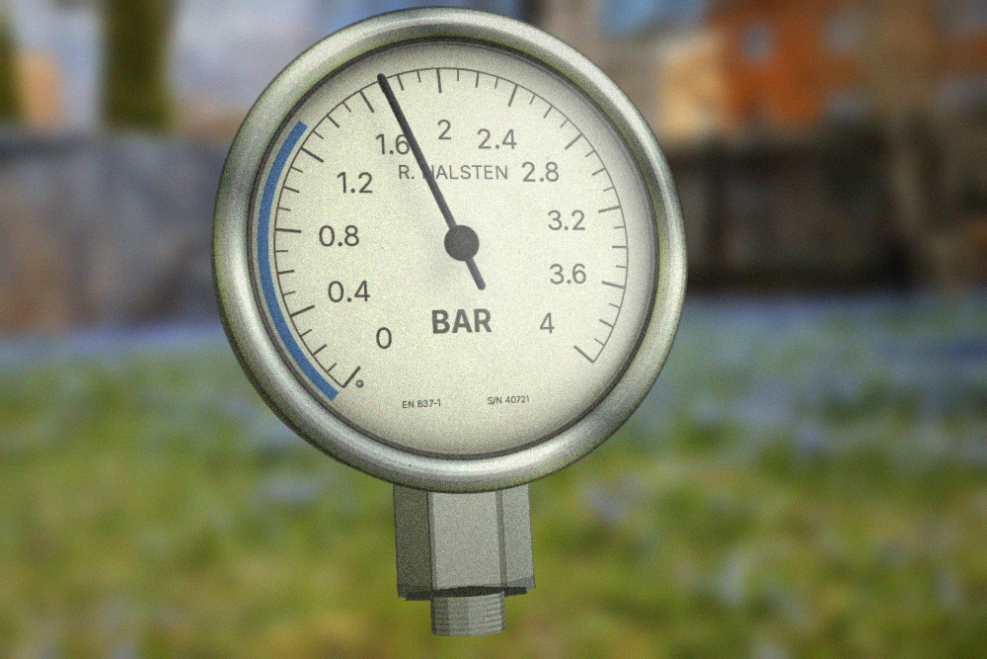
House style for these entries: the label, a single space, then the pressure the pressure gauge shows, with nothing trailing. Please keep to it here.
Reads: 1.7 bar
